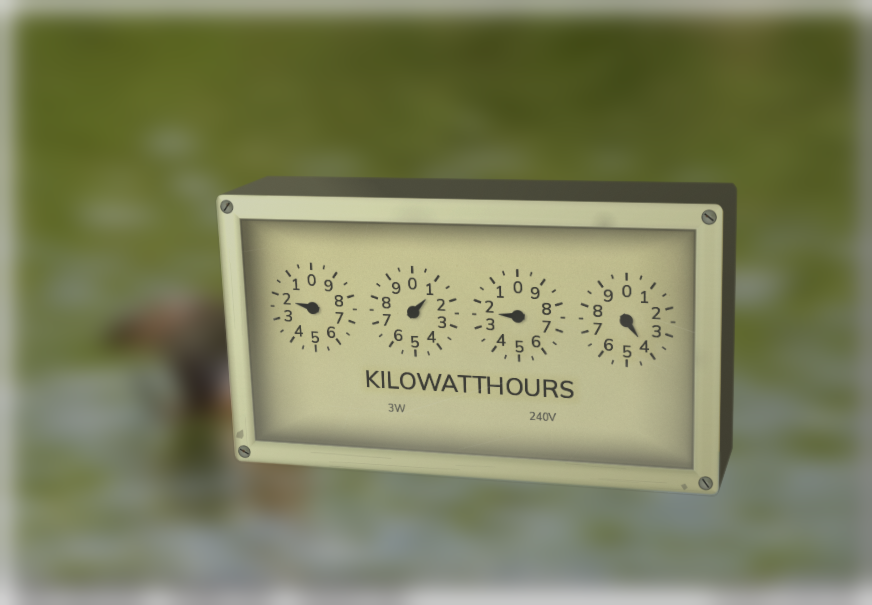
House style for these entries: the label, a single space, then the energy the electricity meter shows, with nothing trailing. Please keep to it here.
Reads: 2124 kWh
